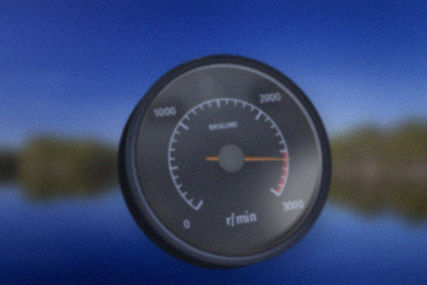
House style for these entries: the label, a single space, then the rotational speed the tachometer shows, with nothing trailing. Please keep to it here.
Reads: 2600 rpm
